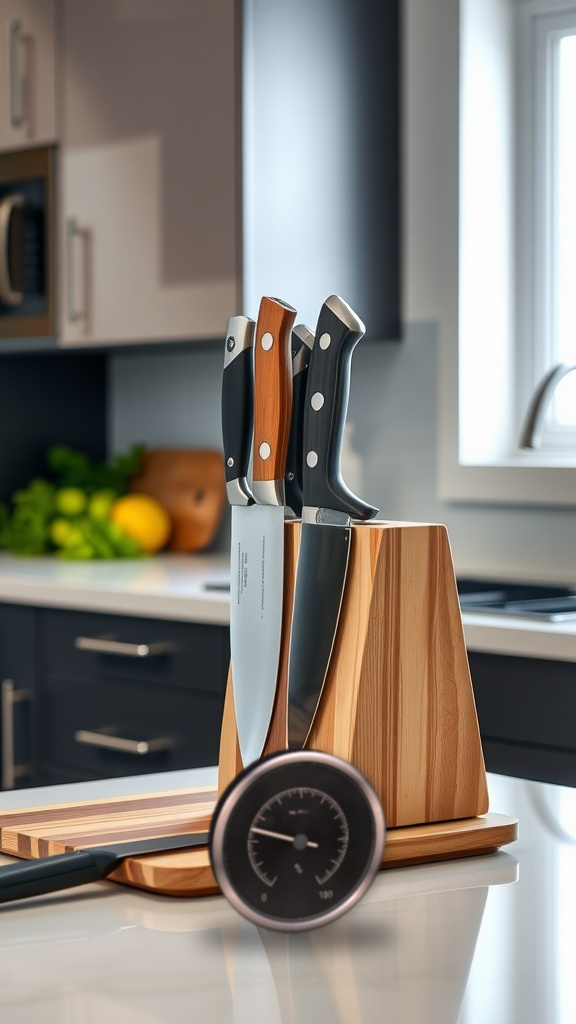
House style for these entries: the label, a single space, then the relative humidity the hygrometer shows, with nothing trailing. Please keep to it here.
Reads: 25 %
